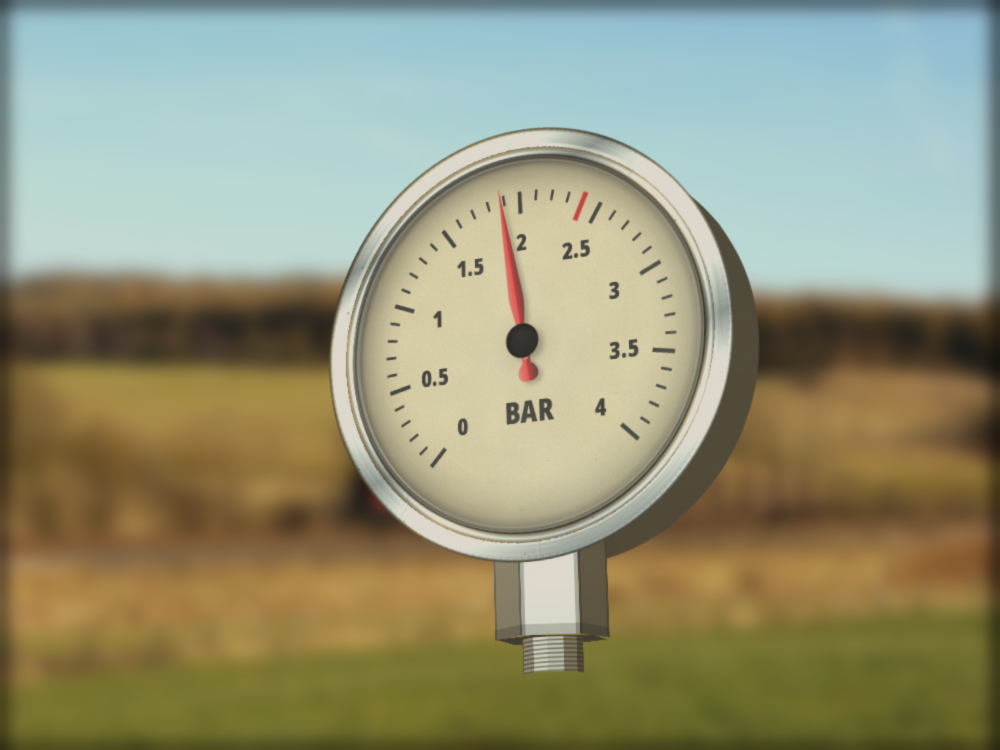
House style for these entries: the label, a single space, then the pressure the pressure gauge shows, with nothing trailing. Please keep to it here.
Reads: 1.9 bar
